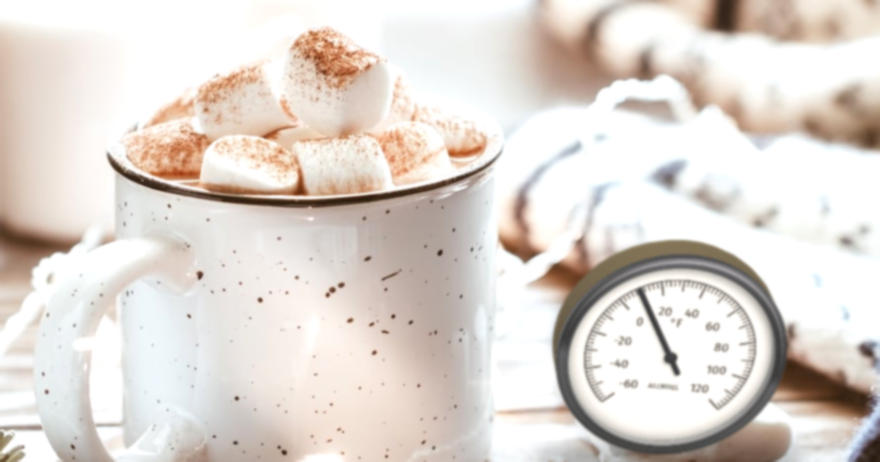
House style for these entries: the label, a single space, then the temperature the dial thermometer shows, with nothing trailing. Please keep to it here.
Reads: 10 °F
